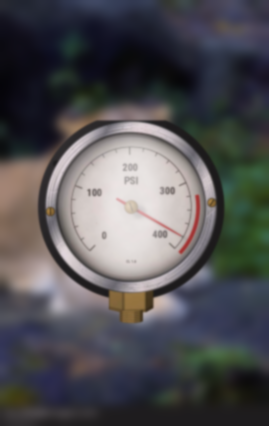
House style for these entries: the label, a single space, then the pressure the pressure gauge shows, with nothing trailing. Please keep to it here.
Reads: 380 psi
